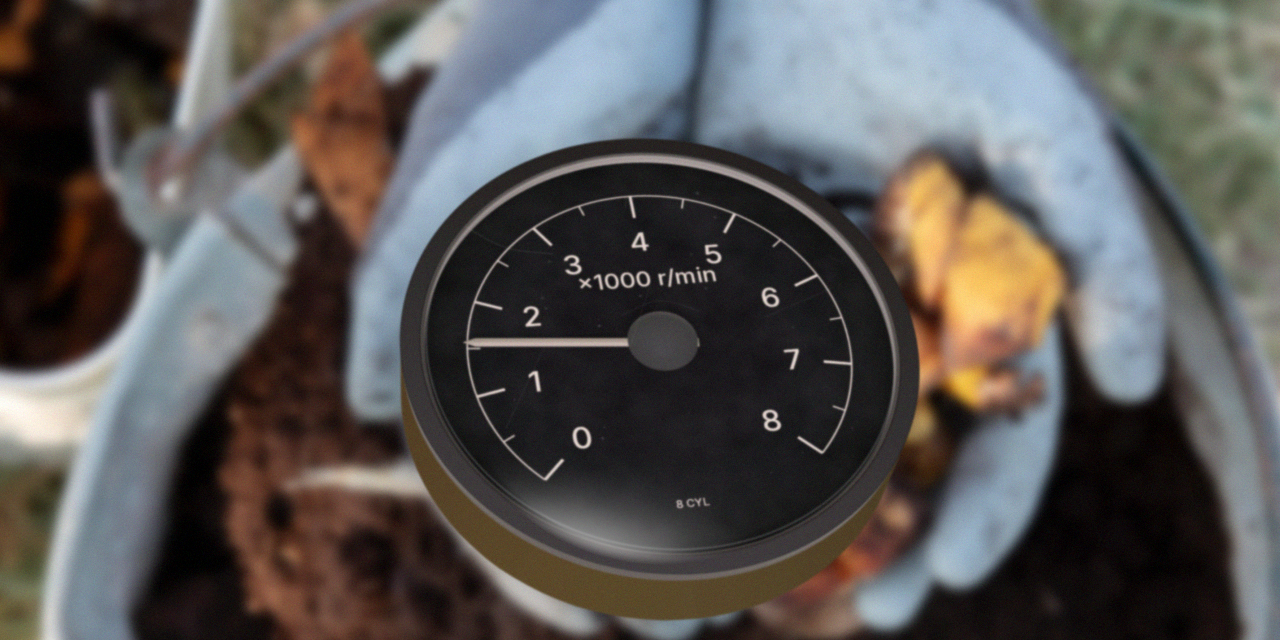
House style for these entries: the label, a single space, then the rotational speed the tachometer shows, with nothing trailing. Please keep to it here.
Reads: 1500 rpm
